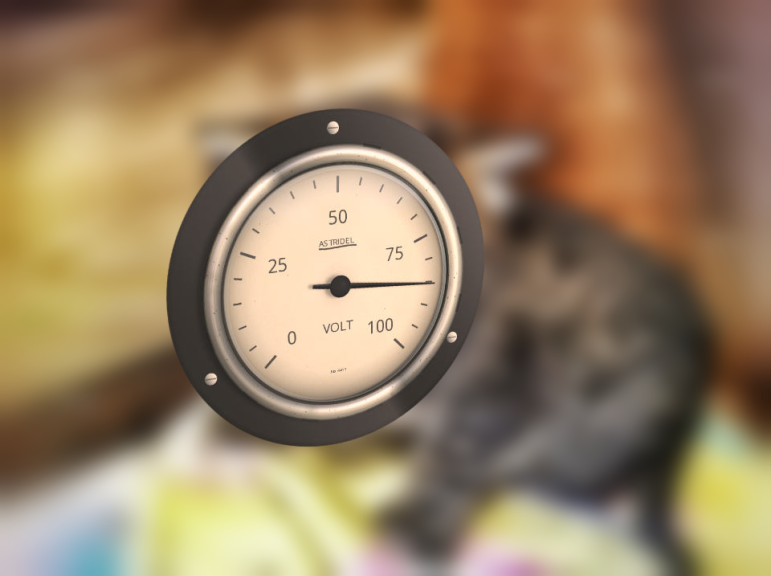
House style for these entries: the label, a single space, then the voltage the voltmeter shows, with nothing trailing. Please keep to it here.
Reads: 85 V
